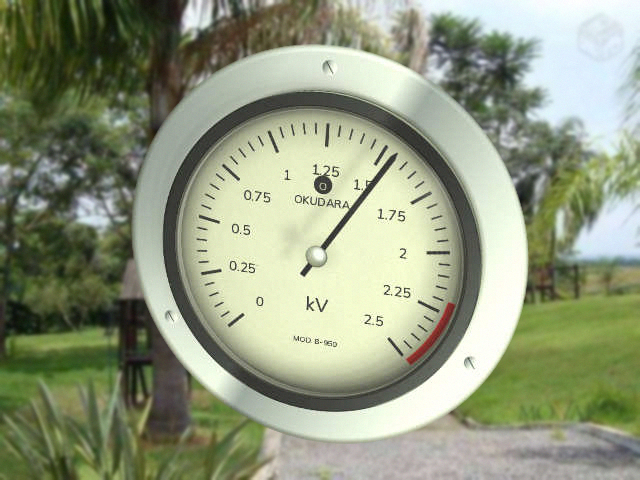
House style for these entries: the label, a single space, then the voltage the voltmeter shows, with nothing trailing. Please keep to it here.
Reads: 1.55 kV
